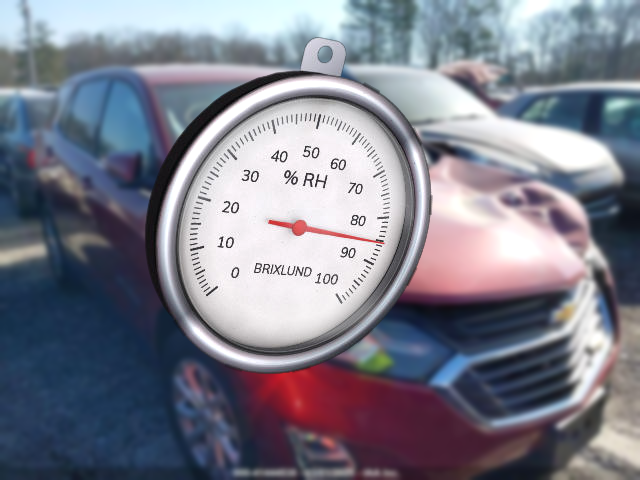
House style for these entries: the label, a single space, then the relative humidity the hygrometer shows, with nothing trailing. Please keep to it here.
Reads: 85 %
